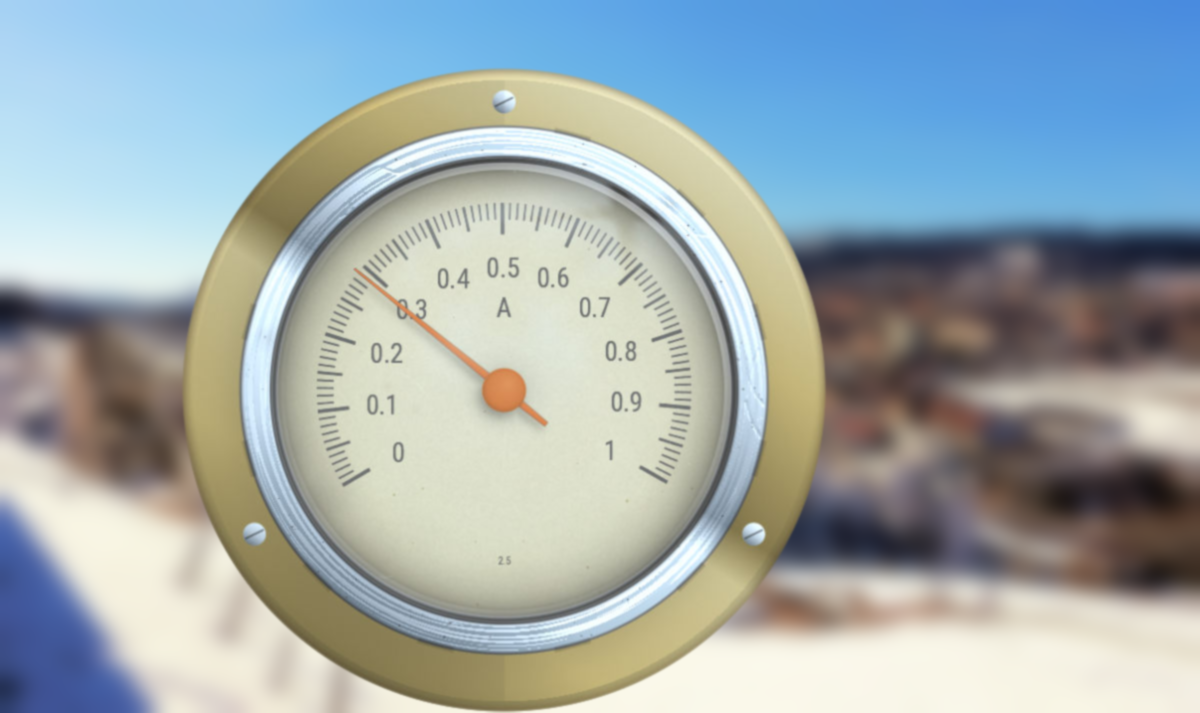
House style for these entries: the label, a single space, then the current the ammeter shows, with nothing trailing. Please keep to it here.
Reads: 0.29 A
